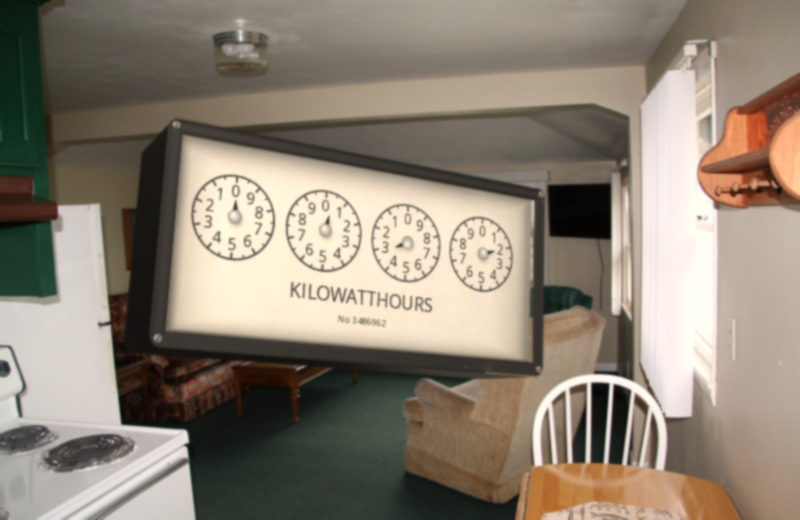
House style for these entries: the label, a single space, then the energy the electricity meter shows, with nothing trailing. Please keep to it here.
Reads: 32 kWh
